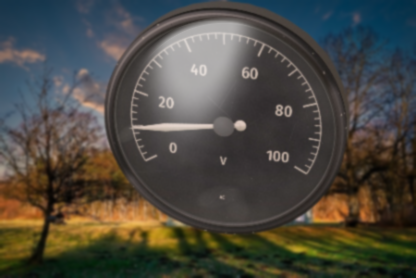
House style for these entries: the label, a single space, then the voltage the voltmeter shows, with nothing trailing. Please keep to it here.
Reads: 10 V
